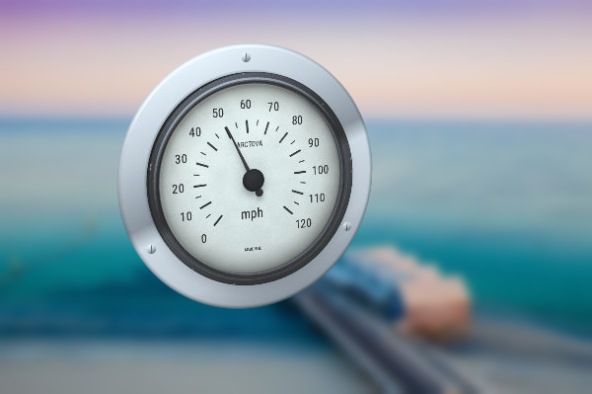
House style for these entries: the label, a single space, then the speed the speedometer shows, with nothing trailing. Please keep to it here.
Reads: 50 mph
